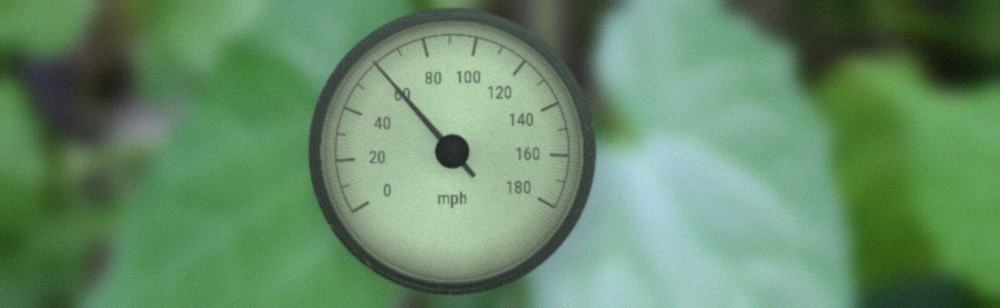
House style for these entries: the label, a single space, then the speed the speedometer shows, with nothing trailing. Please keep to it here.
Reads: 60 mph
